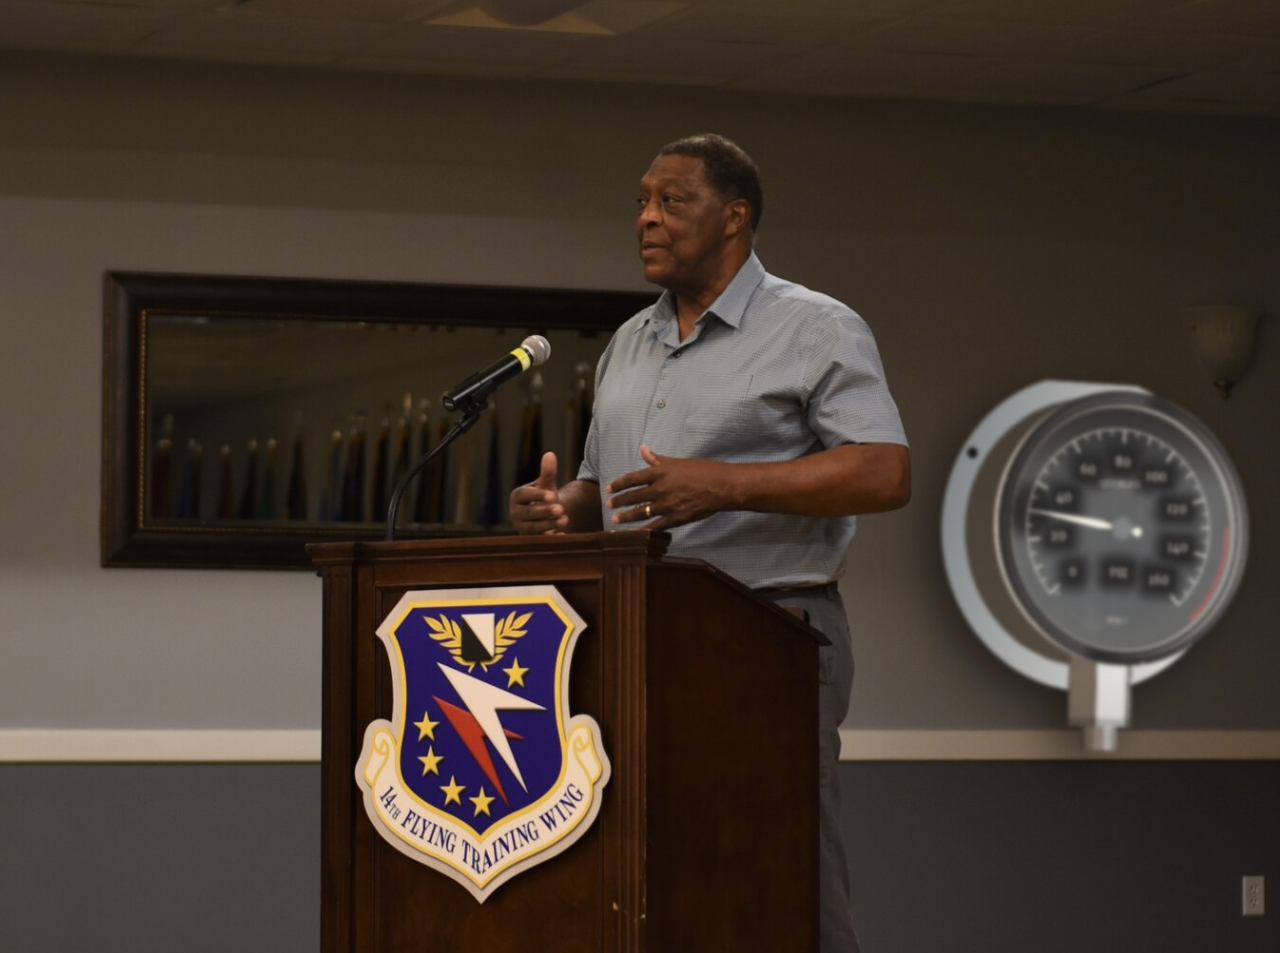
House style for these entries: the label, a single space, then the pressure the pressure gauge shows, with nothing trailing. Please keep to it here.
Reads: 30 psi
